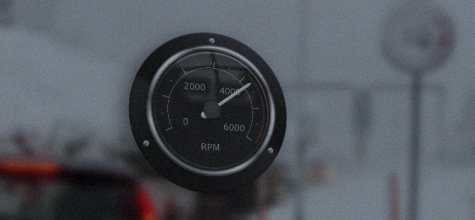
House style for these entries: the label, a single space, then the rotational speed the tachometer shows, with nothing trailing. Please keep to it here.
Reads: 4250 rpm
